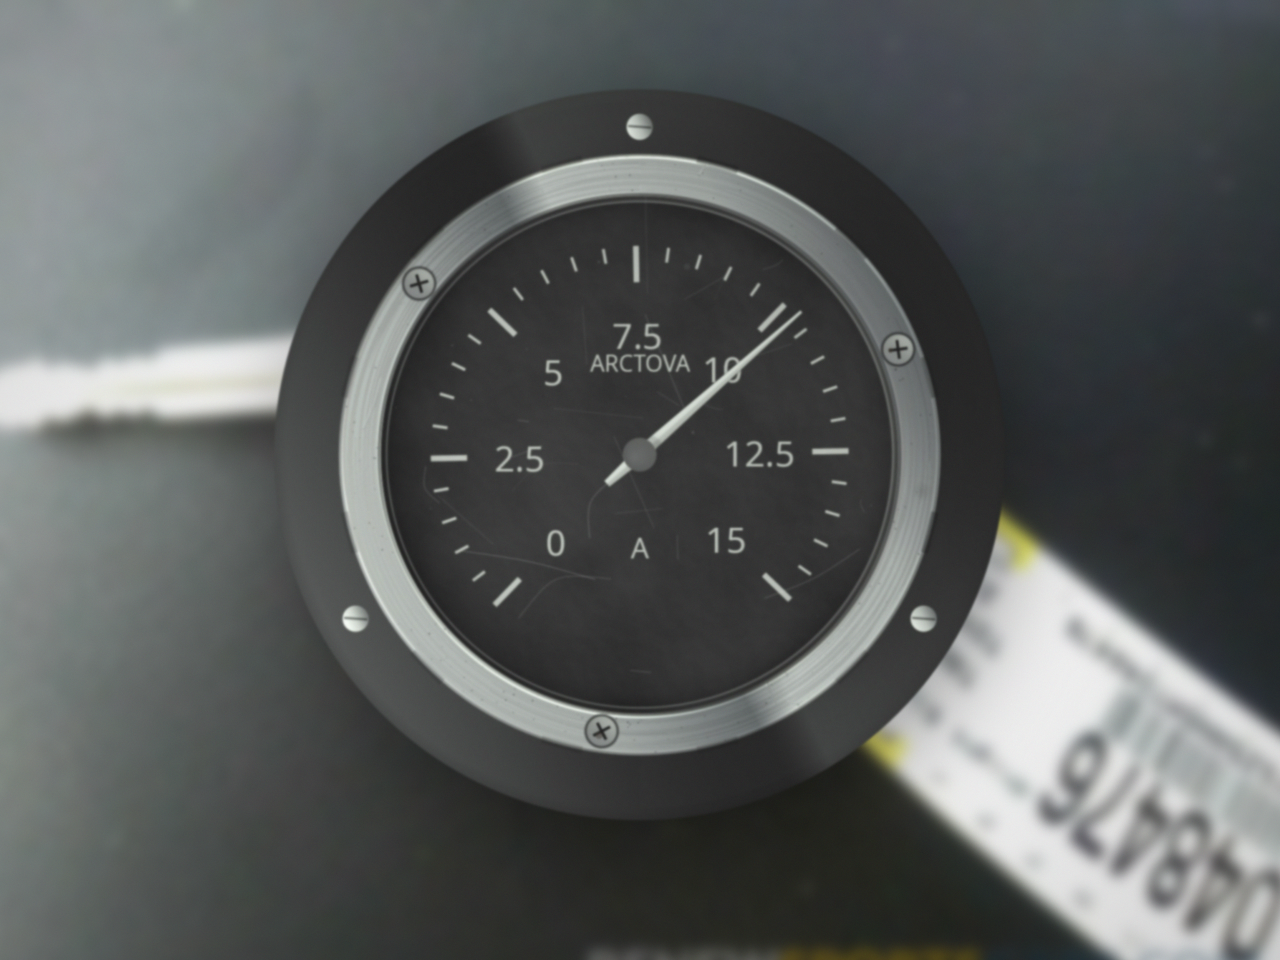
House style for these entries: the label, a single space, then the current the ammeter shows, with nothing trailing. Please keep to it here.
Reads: 10.25 A
